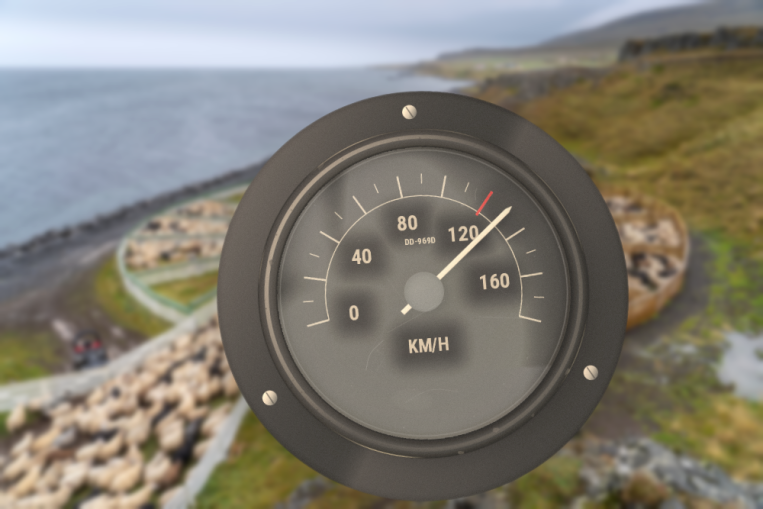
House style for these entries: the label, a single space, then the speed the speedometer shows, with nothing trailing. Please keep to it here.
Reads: 130 km/h
